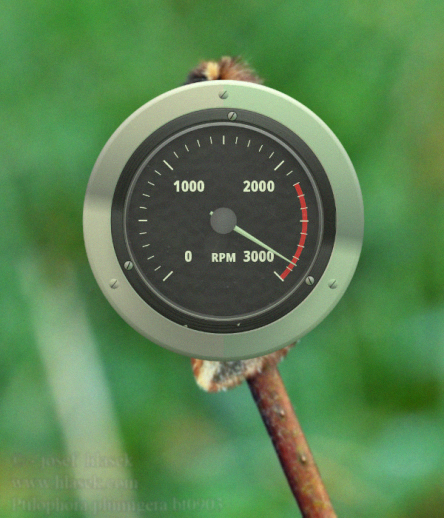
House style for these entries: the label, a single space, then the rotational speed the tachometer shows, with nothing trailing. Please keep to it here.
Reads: 2850 rpm
